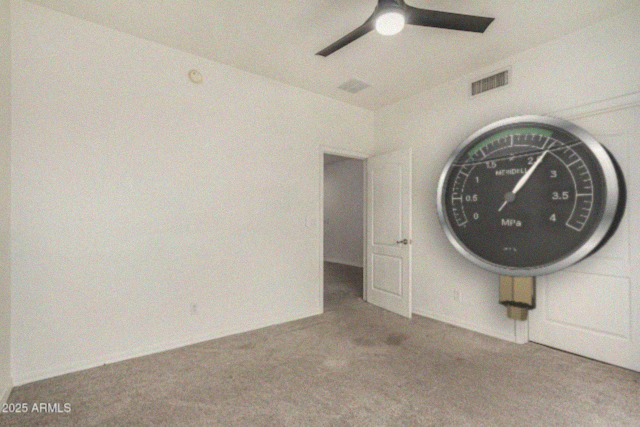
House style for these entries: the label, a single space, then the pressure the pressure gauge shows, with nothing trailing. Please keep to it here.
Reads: 2.6 MPa
